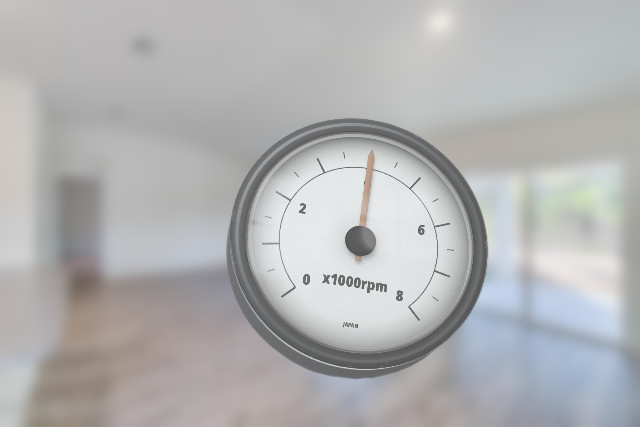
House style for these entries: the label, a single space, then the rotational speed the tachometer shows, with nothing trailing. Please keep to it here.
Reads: 4000 rpm
